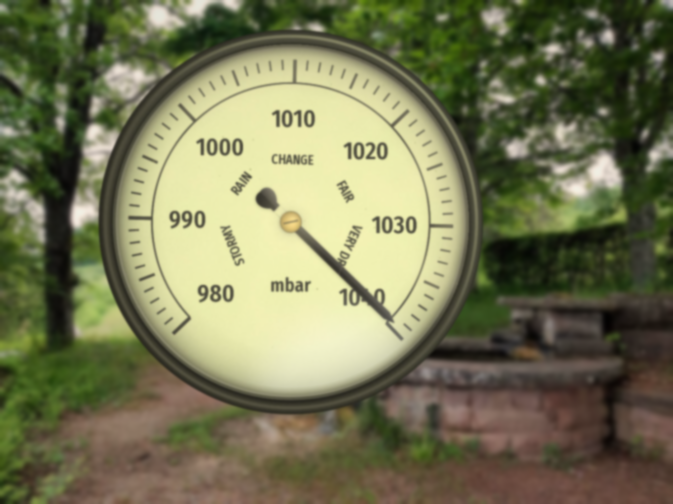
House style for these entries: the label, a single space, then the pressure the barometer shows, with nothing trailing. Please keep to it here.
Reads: 1039.5 mbar
